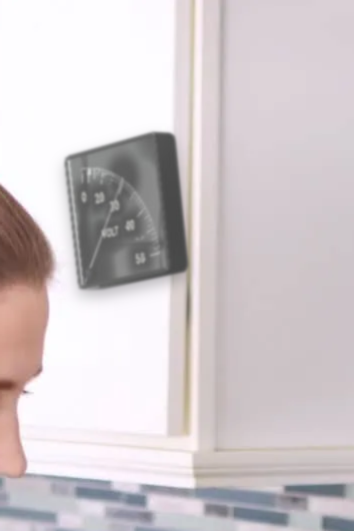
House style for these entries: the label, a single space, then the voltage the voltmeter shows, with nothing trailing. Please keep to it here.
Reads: 30 V
